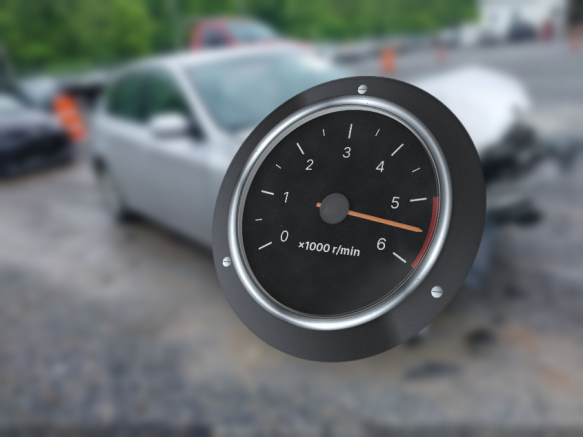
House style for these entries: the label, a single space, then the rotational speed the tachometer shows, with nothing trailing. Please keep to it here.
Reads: 5500 rpm
